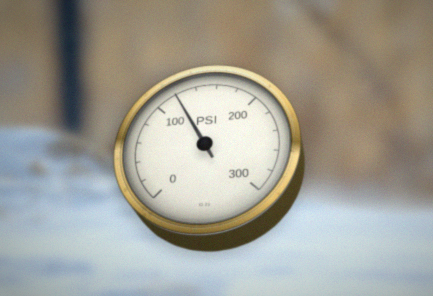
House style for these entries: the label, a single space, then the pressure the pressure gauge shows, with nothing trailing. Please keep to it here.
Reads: 120 psi
